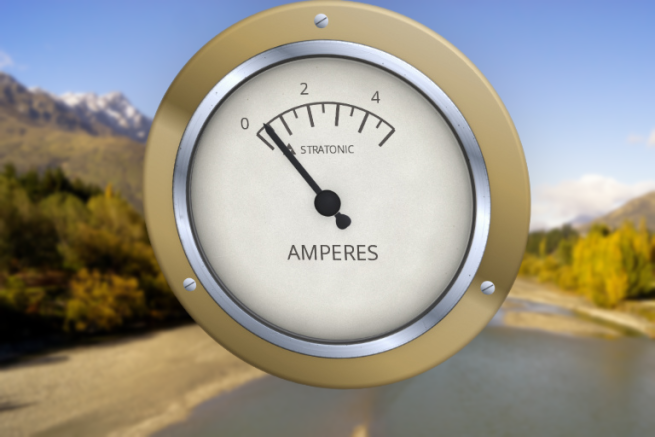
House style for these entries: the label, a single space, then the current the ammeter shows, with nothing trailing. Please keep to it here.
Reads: 0.5 A
